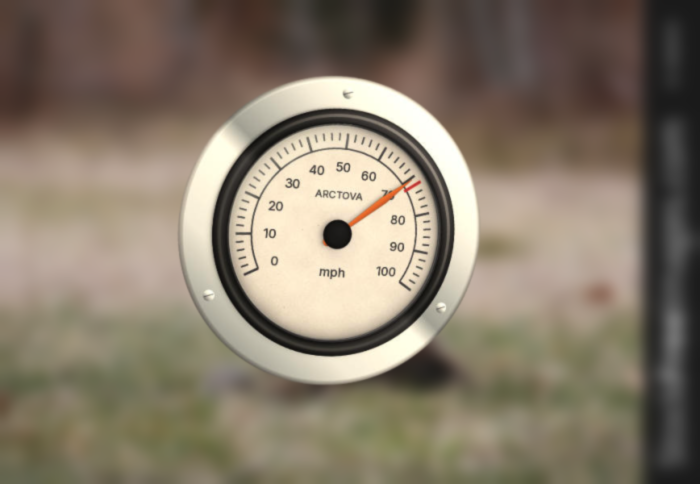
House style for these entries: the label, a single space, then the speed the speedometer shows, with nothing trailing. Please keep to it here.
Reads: 70 mph
